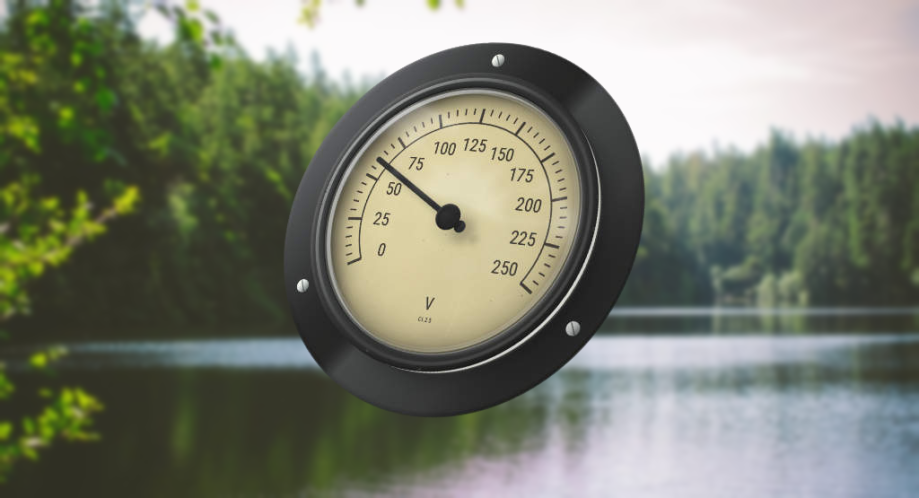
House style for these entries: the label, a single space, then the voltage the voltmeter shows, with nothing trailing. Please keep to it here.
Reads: 60 V
